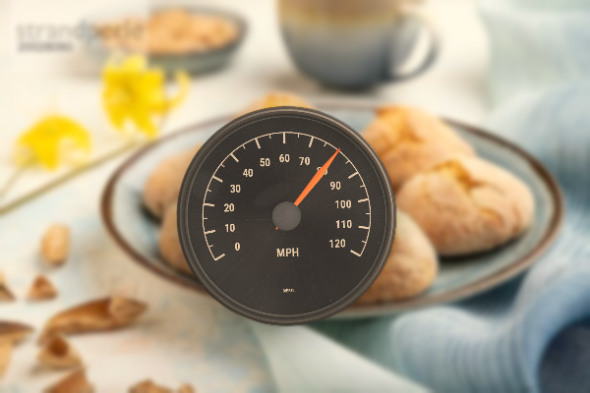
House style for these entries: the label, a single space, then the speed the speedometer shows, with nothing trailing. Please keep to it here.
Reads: 80 mph
